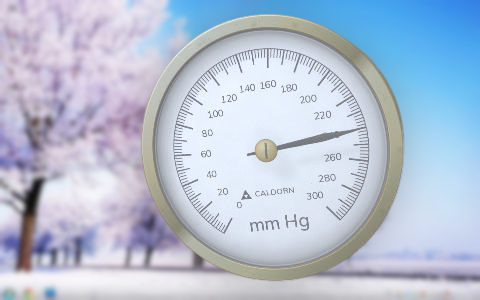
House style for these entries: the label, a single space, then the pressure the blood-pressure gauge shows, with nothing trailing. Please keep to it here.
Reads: 240 mmHg
